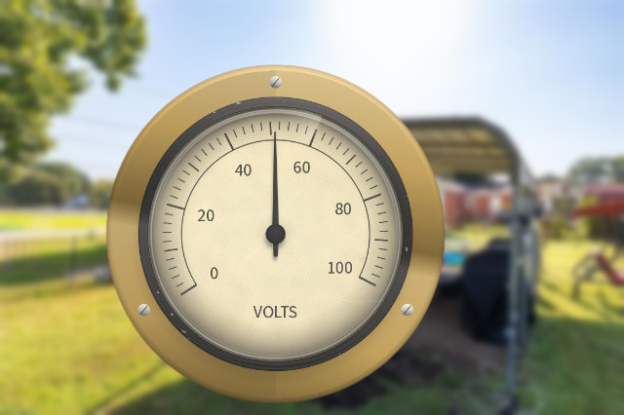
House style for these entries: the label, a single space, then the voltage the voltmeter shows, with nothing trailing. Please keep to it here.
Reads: 51 V
